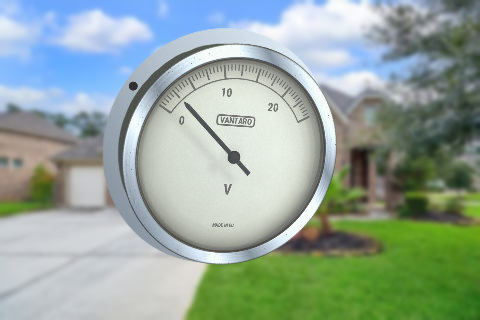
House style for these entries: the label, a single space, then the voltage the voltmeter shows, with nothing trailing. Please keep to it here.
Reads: 2.5 V
